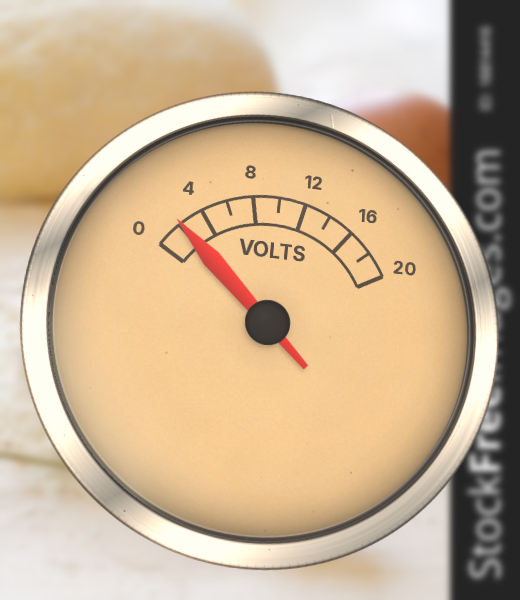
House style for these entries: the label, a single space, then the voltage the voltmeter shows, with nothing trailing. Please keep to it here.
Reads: 2 V
